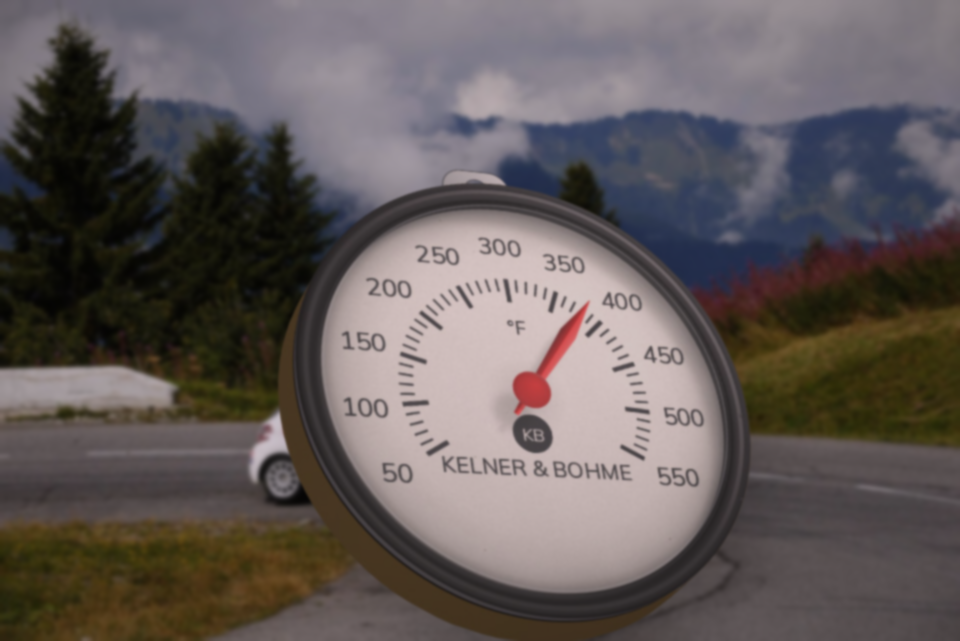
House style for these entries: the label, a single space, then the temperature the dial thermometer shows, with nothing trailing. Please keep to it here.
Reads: 380 °F
